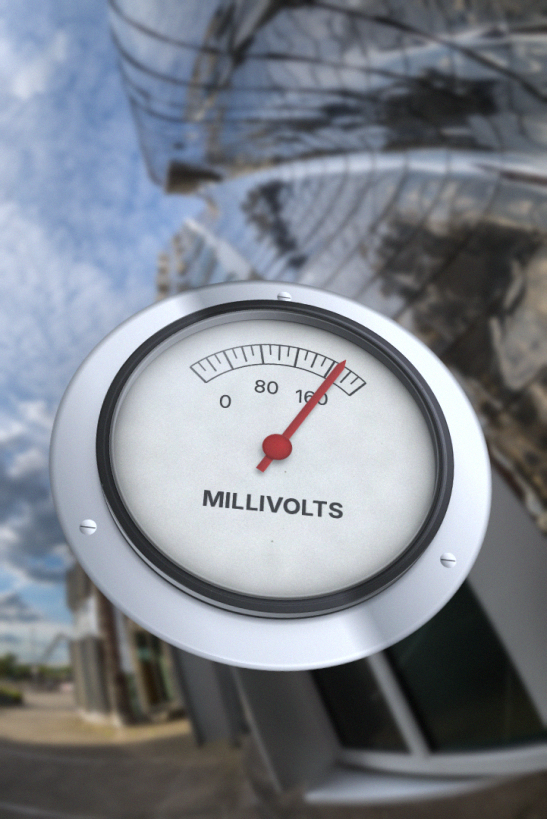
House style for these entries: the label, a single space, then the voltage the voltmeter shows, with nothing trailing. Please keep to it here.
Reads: 170 mV
